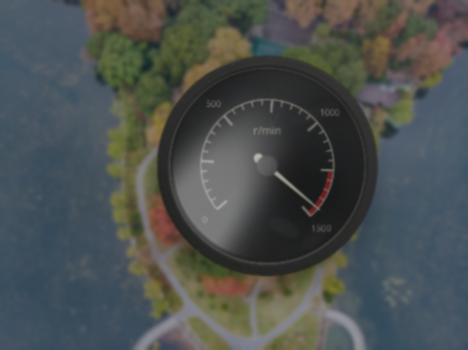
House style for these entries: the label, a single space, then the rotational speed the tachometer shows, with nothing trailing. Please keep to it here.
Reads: 1450 rpm
